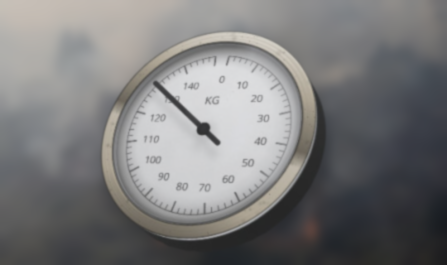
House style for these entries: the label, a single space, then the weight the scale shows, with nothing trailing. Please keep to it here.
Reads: 130 kg
